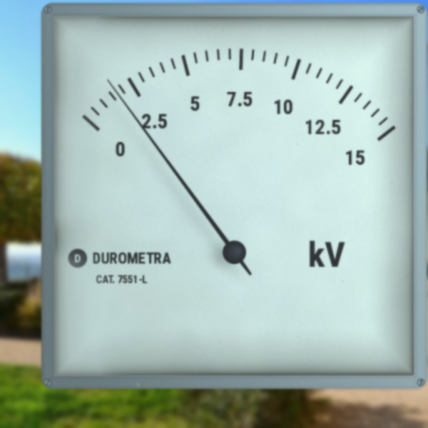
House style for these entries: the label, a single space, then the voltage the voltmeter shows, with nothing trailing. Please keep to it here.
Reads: 1.75 kV
